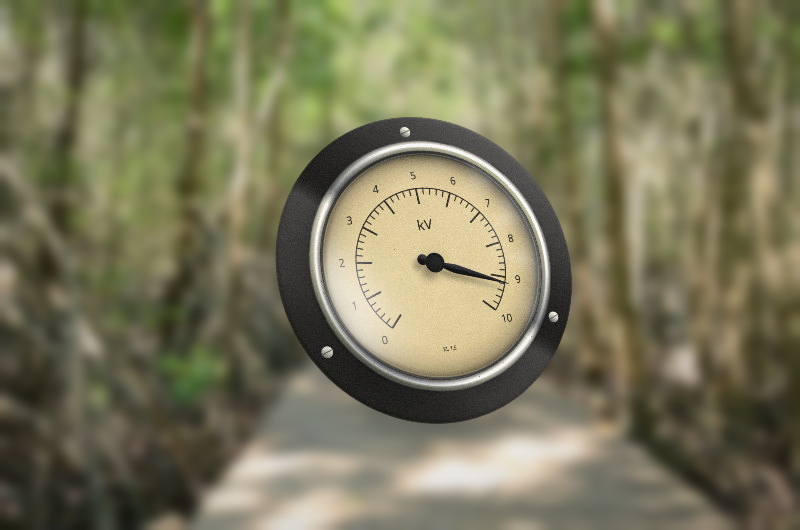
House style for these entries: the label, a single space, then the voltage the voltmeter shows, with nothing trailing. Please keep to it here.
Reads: 9.2 kV
